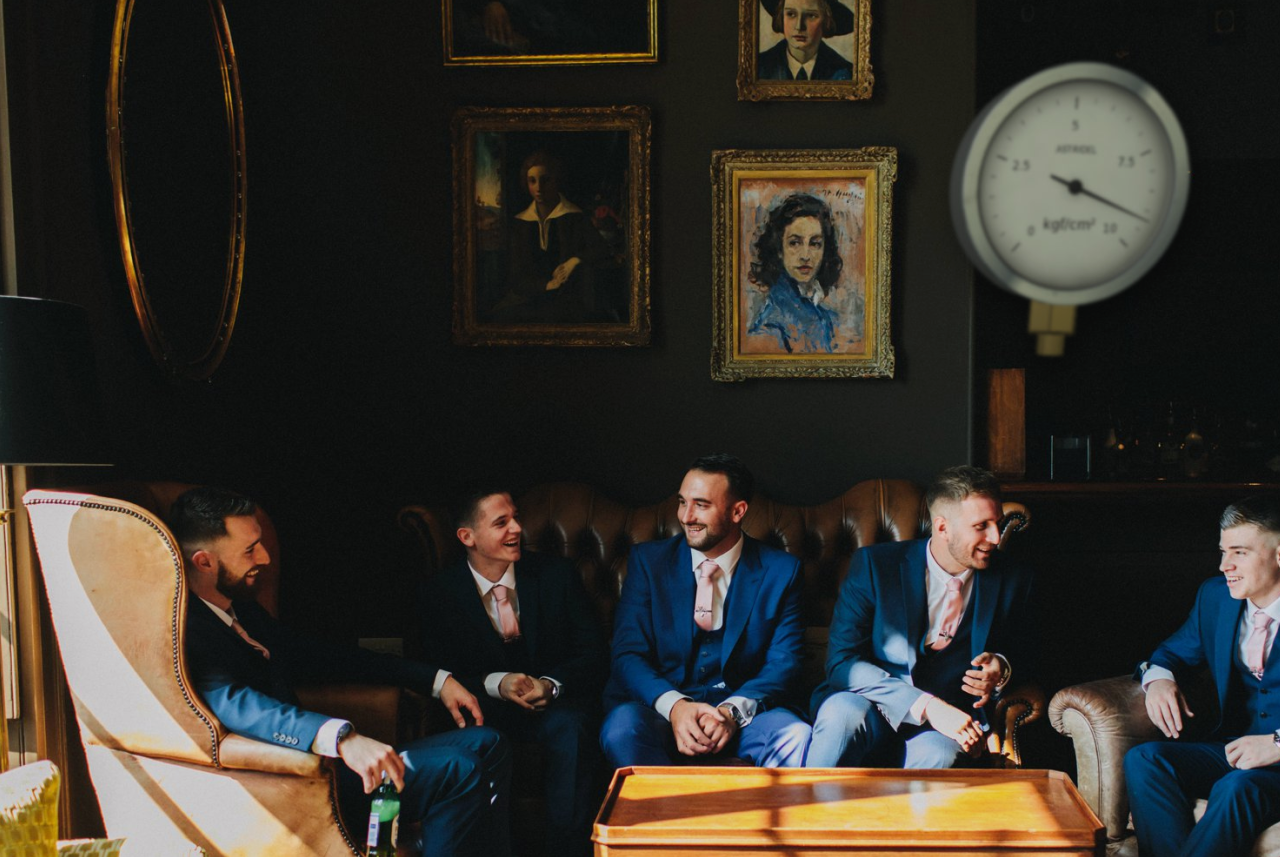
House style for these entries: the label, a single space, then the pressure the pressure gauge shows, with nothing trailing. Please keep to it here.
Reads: 9.25 kg/cm²
